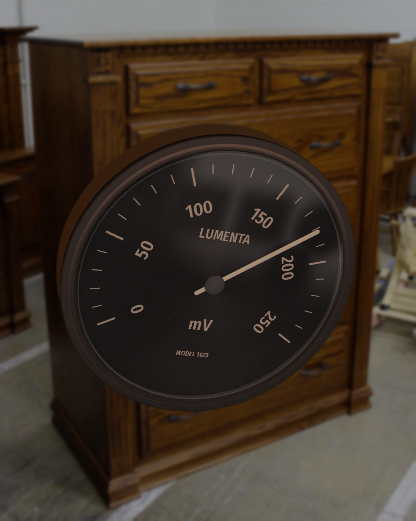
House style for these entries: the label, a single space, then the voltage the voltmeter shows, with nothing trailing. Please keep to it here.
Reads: 180 mV
